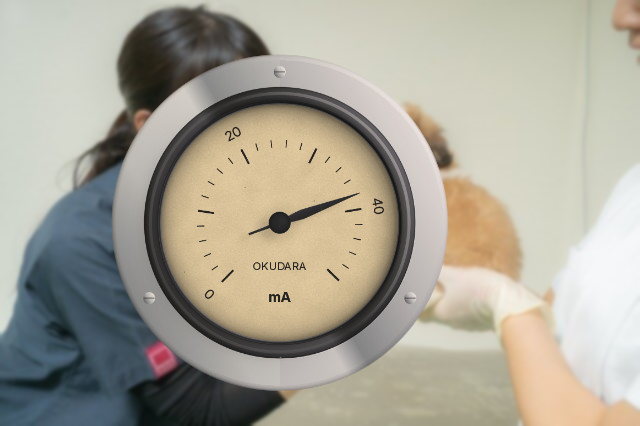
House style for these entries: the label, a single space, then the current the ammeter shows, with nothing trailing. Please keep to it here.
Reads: 38 mA
